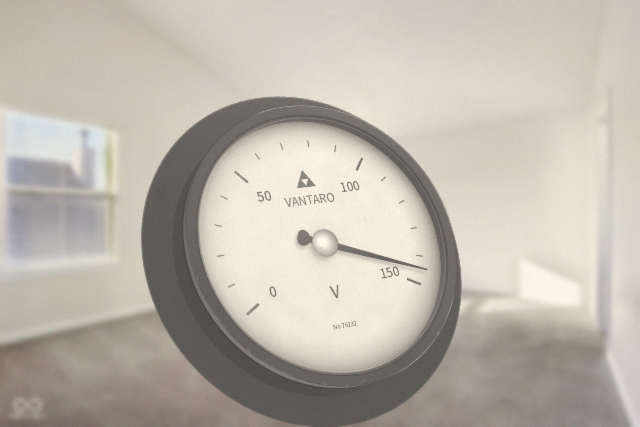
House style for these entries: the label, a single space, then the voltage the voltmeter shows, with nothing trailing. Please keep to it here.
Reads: 145 V
